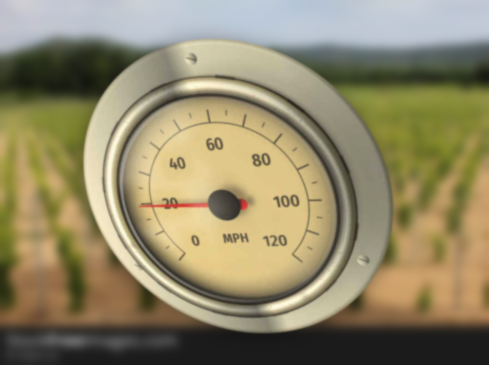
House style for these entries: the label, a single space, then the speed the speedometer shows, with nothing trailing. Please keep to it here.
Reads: 20 mph
